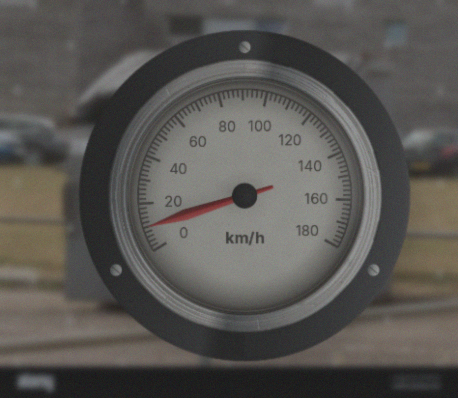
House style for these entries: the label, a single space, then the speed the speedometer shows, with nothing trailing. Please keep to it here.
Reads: 10 km/h
